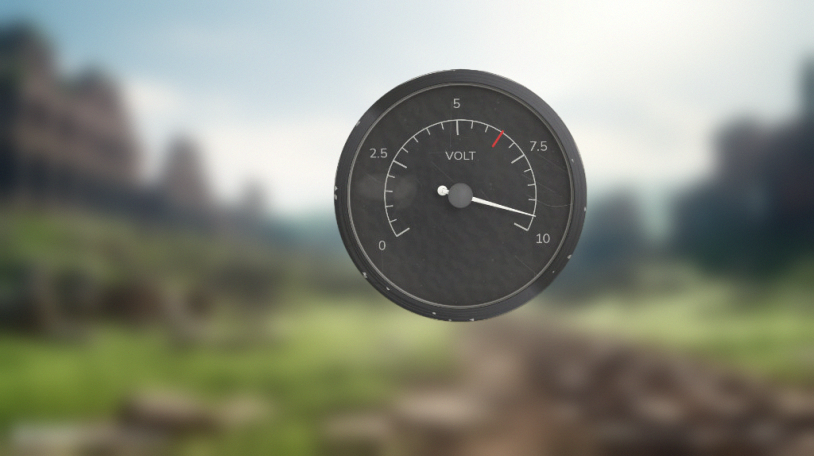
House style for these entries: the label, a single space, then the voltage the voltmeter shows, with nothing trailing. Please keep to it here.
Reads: 9.5 V
